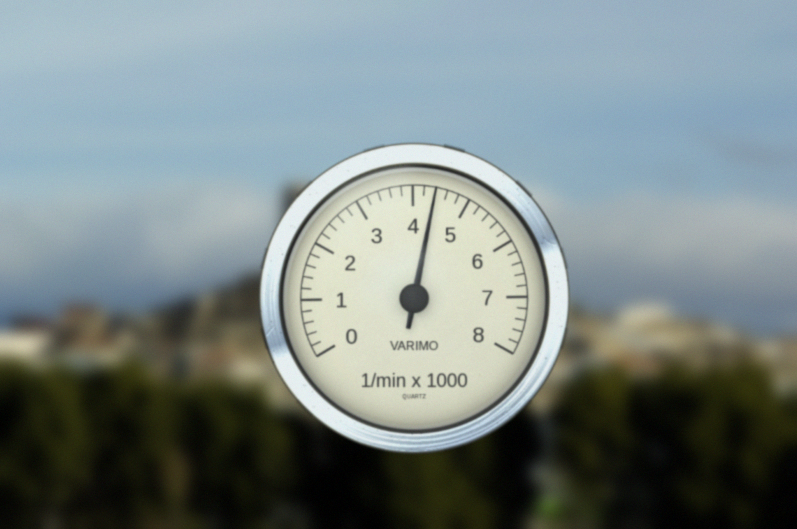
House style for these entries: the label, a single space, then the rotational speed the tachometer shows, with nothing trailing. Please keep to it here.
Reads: 4400 rpm
